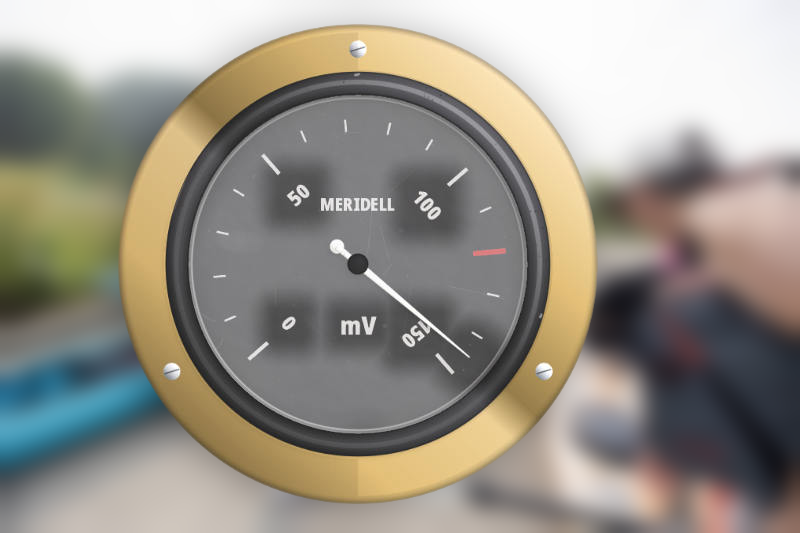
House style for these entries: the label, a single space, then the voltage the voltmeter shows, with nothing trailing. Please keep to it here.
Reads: 145 mV
